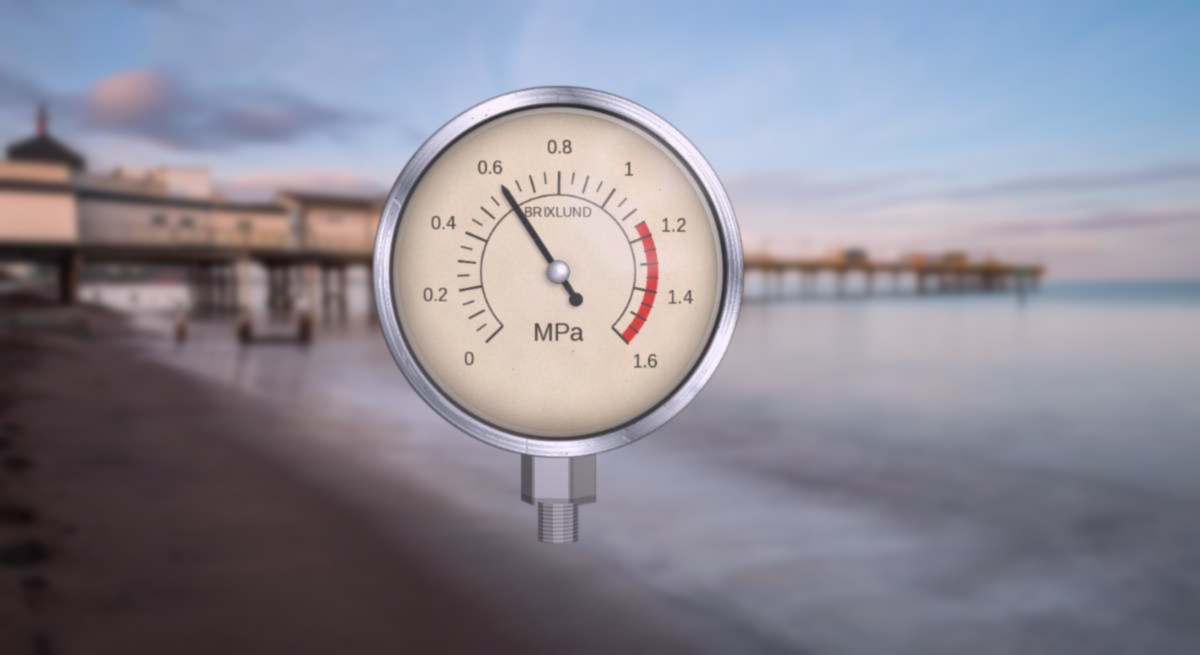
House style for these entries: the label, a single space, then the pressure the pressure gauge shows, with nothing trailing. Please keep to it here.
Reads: 0.6 MPa
